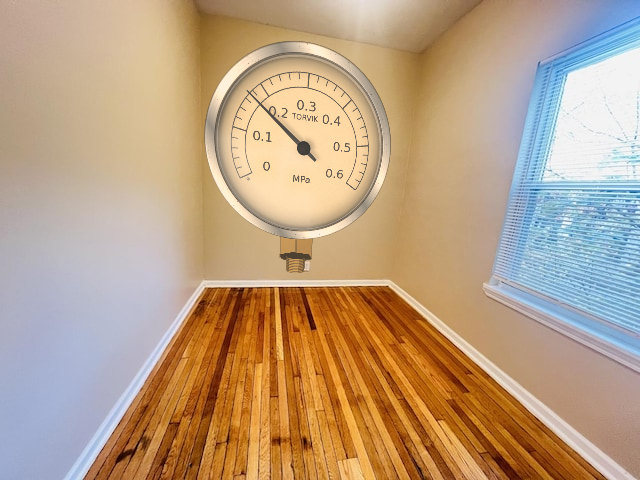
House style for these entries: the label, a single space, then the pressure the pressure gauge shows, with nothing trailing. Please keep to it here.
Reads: 0.17 MPa
